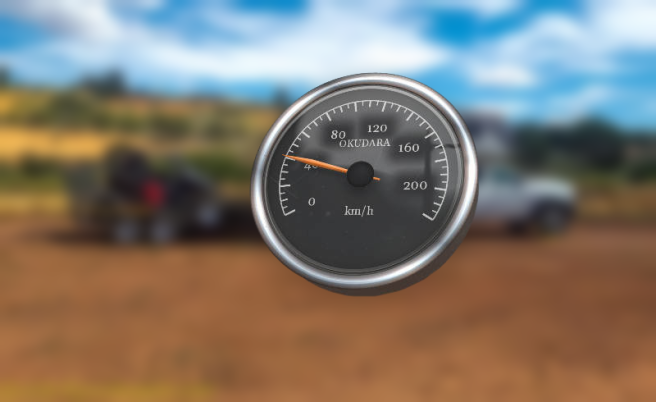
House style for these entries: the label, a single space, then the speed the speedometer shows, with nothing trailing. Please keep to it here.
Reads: 40 km/h
